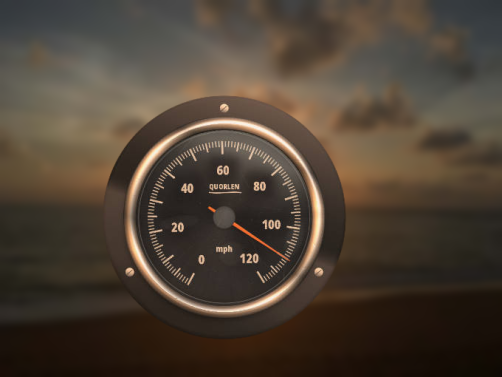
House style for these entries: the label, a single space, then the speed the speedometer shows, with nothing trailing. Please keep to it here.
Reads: 110 mph
